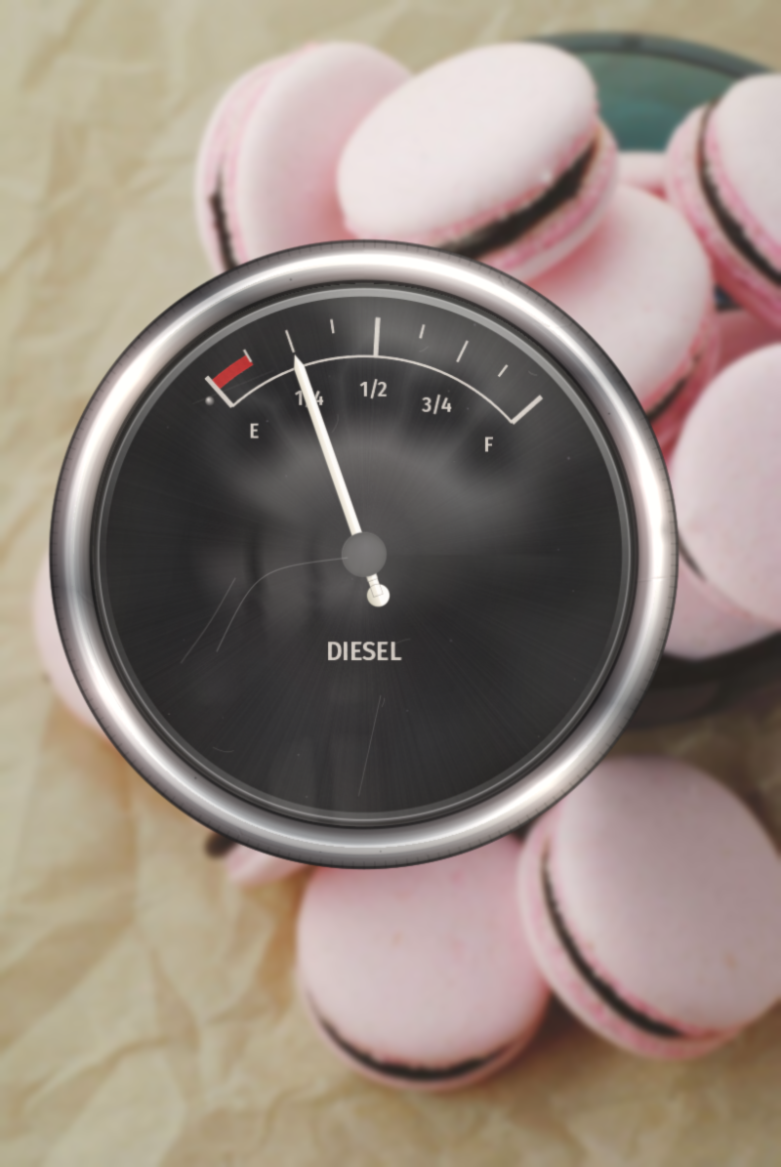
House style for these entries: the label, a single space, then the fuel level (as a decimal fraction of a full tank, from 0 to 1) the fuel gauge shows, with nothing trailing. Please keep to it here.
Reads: 0.25
